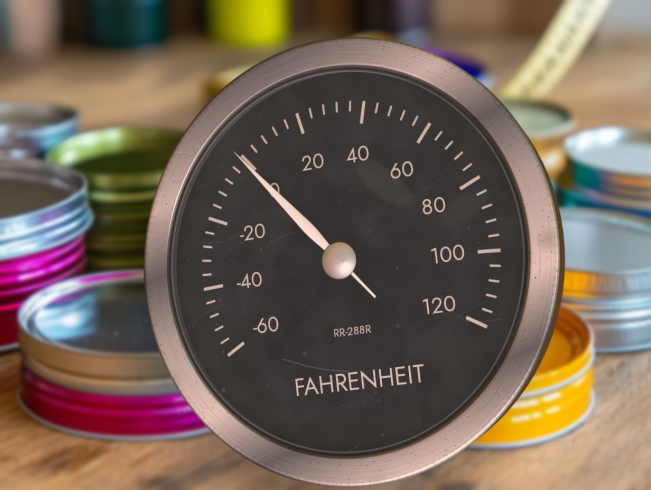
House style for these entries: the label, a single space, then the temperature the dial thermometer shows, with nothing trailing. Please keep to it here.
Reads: 0 °F
